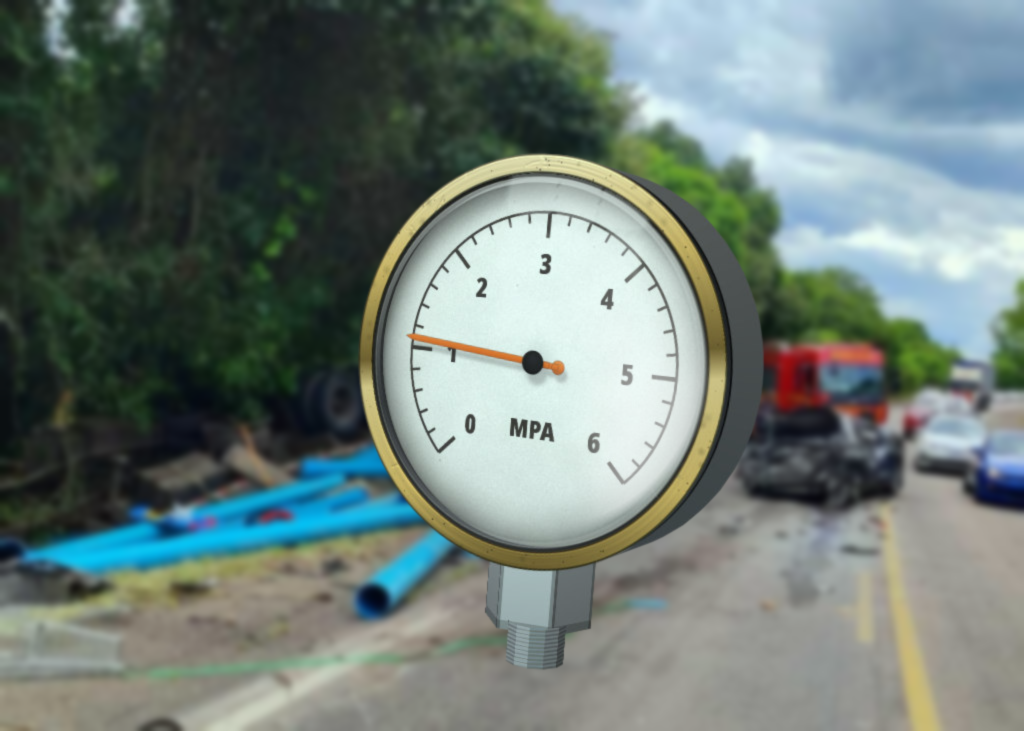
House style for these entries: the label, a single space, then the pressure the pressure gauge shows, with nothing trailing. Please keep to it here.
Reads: 1.1 MPa
